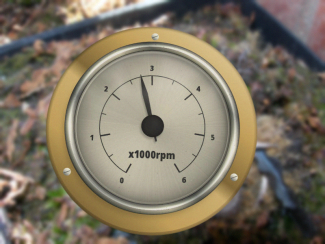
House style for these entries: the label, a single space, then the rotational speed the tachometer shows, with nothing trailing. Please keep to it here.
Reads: 2750 rpm
